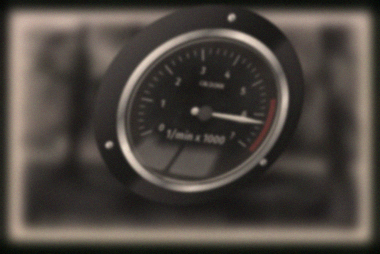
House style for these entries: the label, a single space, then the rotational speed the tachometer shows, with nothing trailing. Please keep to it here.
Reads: 6200 rpm
